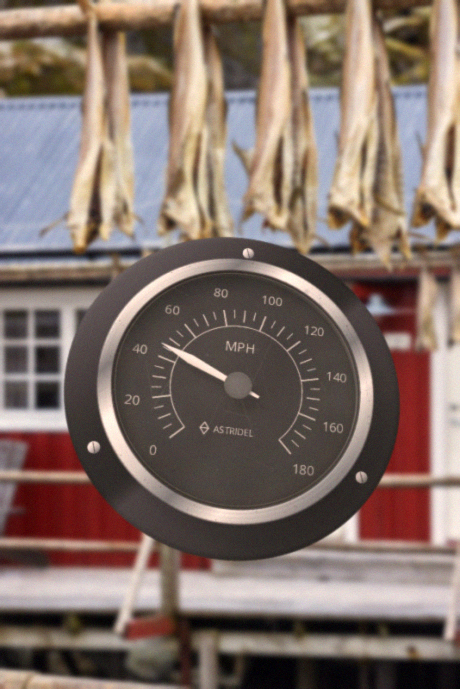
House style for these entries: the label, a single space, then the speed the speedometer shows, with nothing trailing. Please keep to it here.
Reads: 45 mph
